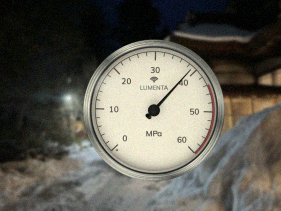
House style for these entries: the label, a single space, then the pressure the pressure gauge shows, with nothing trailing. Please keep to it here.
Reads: 39 MPa
